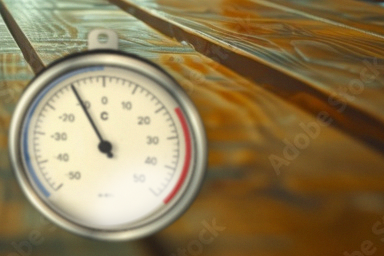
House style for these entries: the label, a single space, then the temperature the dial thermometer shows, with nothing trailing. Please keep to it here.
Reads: -10 °C
